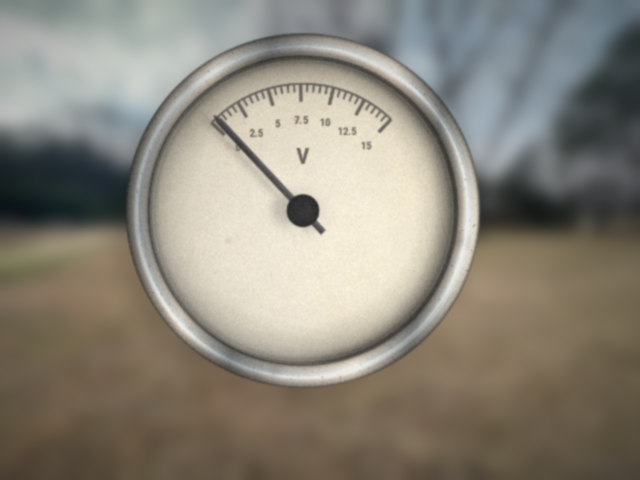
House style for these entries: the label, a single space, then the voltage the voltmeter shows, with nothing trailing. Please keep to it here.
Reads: 0.5 V
